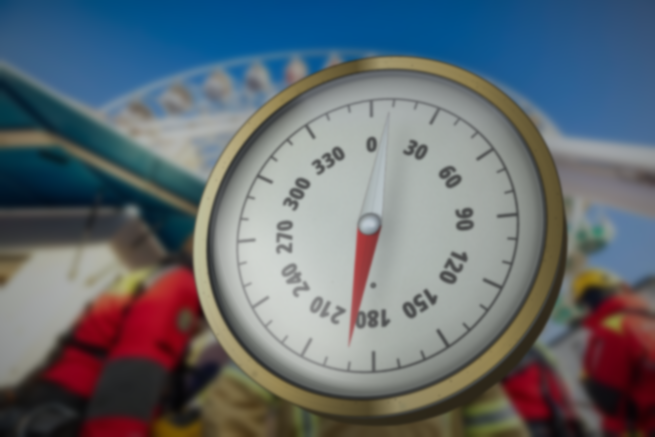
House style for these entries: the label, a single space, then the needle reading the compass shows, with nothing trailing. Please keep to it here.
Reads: 190 °
